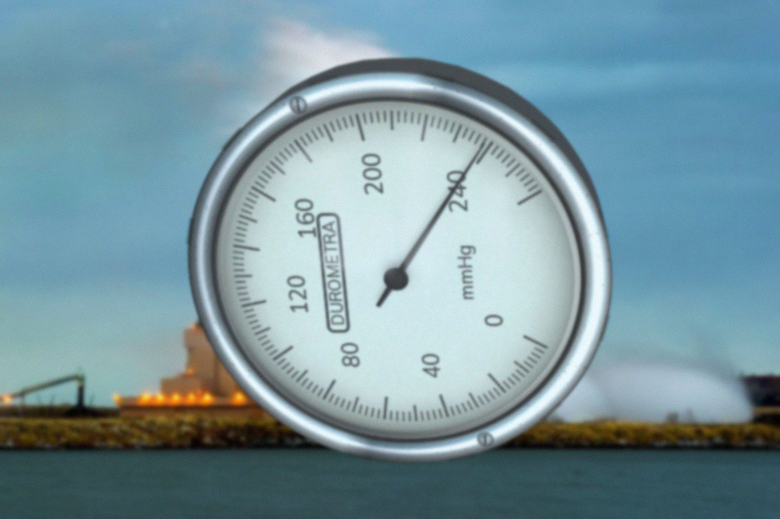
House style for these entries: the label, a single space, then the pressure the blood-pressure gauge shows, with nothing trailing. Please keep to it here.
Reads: 238 mmHg
